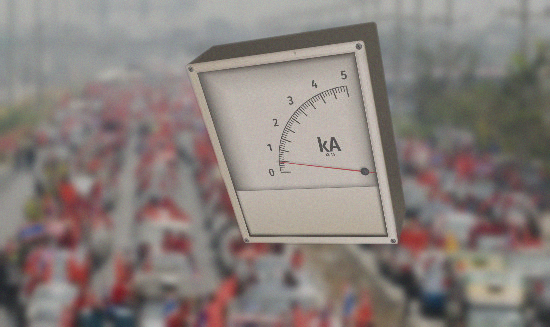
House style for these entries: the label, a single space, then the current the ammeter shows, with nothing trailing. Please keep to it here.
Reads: 0.5 kA
